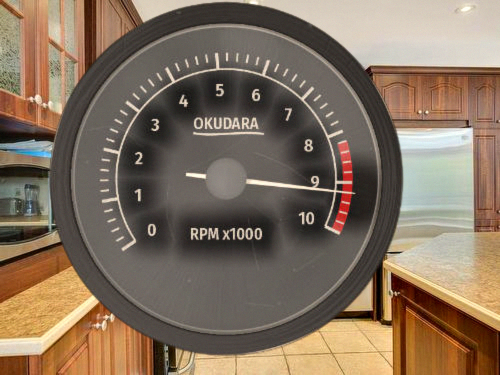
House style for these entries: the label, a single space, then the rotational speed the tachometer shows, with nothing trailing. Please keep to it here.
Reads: 9200 rpm
